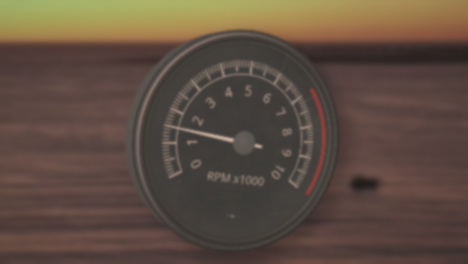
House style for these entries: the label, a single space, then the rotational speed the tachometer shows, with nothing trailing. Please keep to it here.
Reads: 1500 rpm
